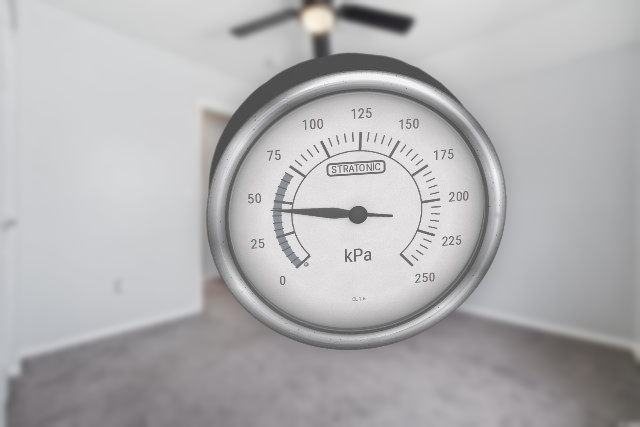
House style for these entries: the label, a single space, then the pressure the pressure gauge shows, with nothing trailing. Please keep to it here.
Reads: 45 kPa
